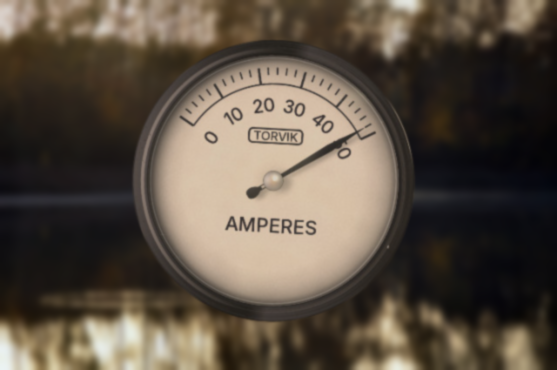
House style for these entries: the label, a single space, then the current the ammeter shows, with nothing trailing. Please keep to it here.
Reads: 48 A
